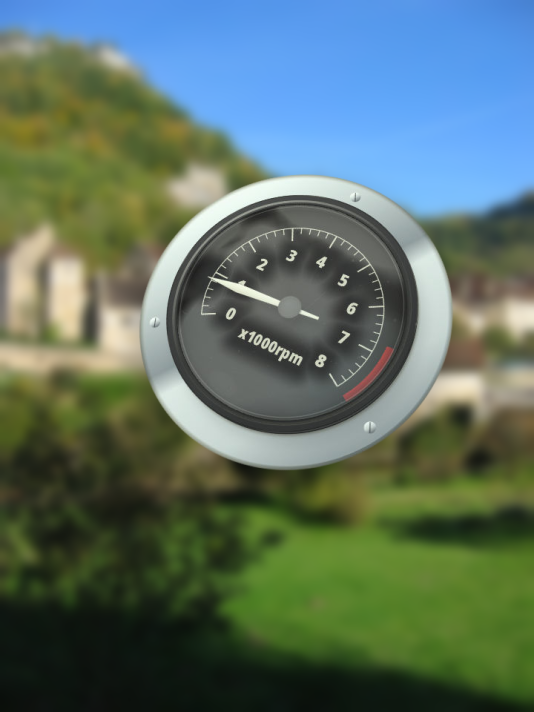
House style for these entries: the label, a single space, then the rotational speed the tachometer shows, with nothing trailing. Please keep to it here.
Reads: 800 rpm
